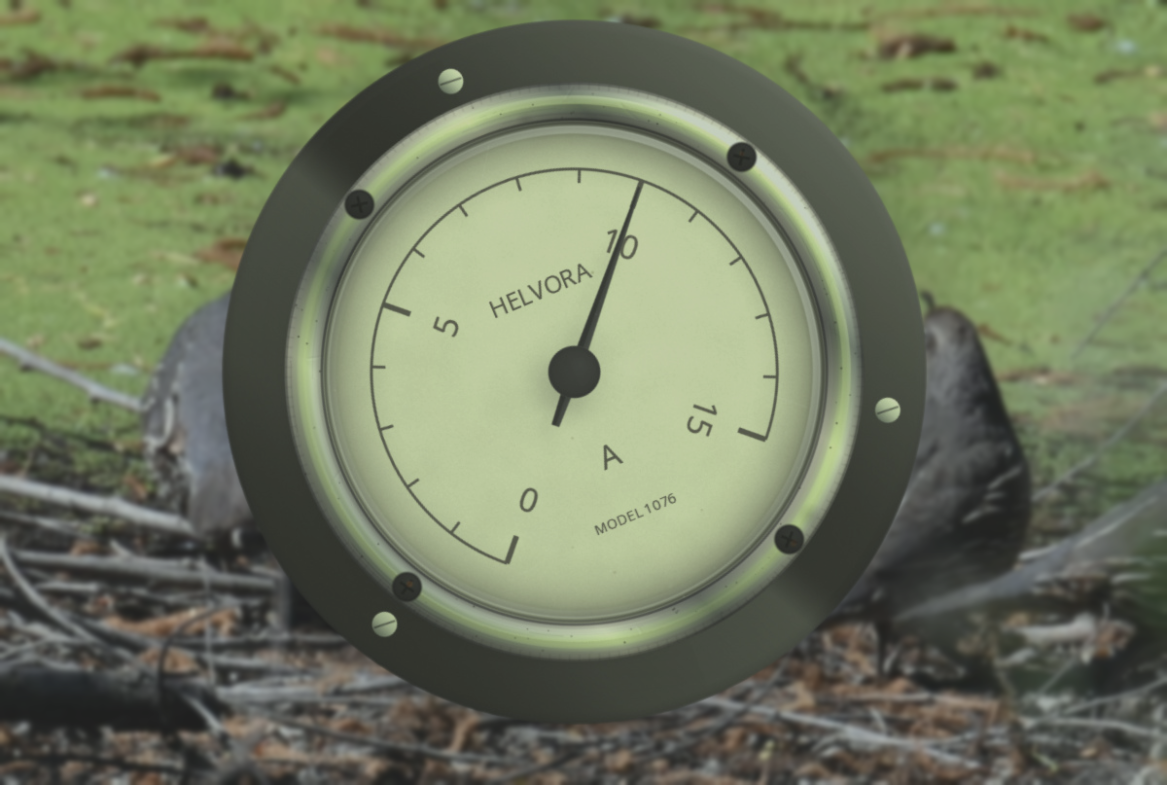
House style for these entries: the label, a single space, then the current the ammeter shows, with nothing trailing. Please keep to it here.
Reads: 10 A
